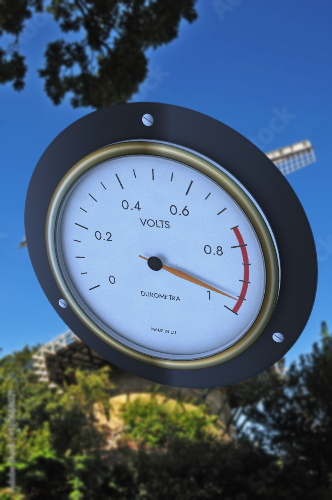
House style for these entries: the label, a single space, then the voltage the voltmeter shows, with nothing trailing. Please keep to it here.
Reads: 0.95 V
